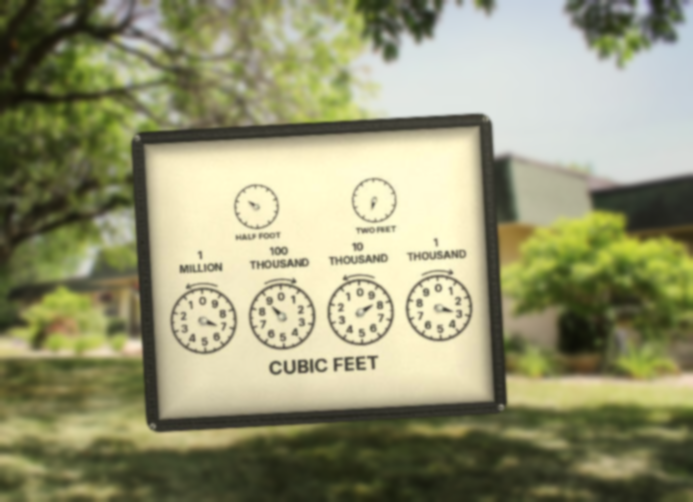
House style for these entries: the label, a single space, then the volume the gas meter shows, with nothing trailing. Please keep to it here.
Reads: 688300 ft³
